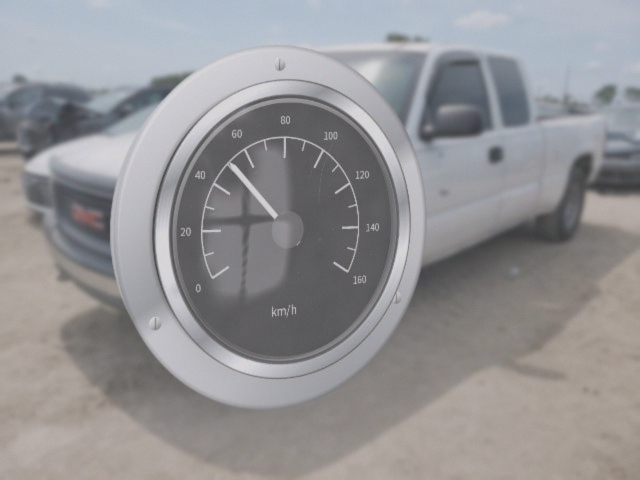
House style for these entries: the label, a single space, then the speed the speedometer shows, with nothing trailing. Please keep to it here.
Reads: 50 km/h
